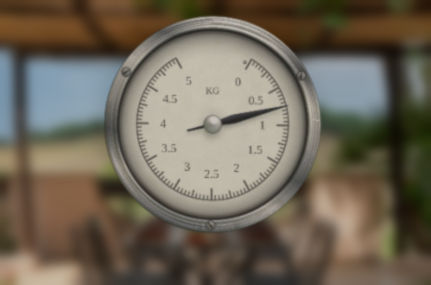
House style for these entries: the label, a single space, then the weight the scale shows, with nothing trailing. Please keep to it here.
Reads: 0.75 kg
